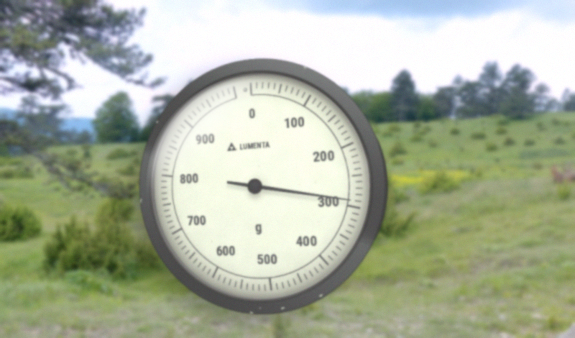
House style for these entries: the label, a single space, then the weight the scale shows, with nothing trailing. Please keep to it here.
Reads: 290 g
